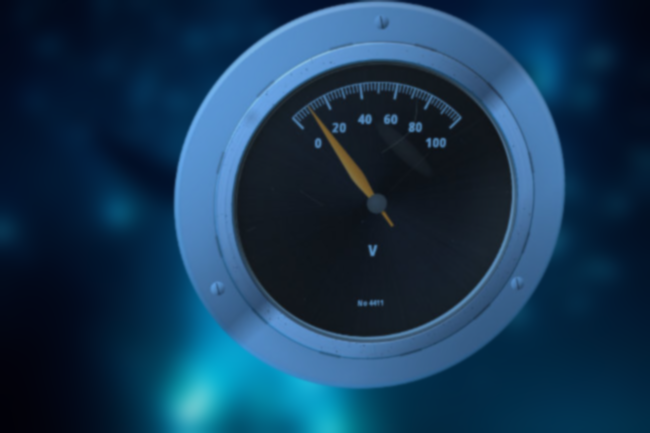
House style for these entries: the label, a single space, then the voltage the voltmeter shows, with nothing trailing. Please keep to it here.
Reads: 10 V
